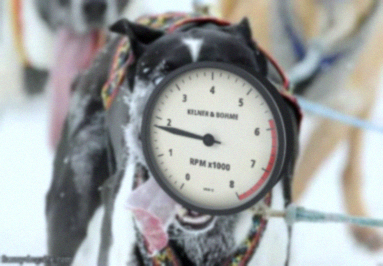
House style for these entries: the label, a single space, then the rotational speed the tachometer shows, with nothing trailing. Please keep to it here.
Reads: 1800 rpm
